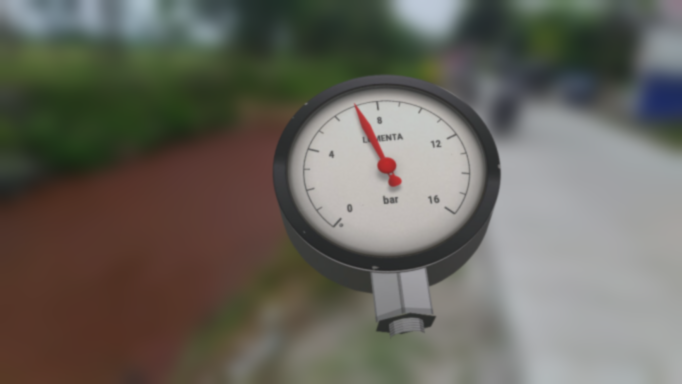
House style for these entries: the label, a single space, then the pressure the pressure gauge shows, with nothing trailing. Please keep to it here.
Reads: 7 bar
